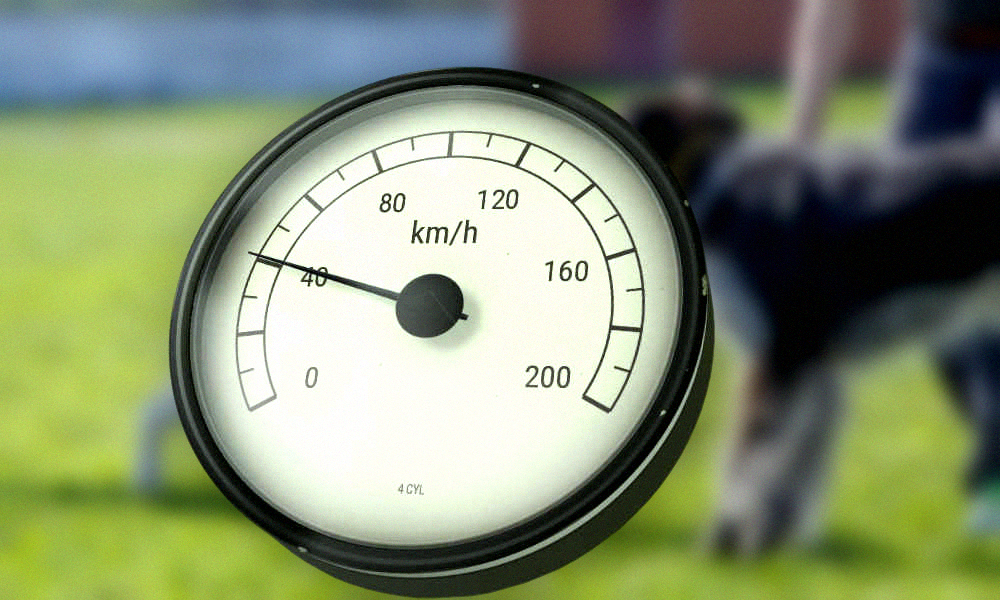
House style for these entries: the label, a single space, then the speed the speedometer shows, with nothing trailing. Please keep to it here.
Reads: 40 km/h
